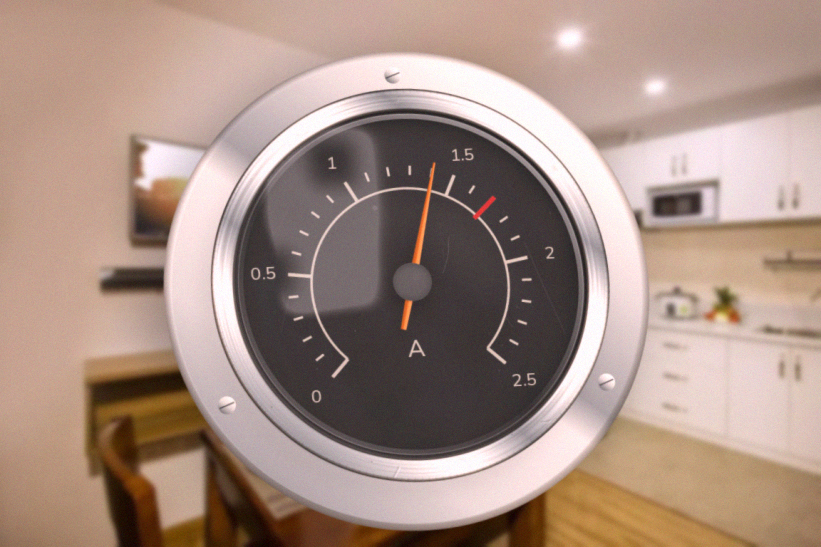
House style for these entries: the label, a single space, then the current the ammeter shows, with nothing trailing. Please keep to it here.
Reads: 1.4 A
